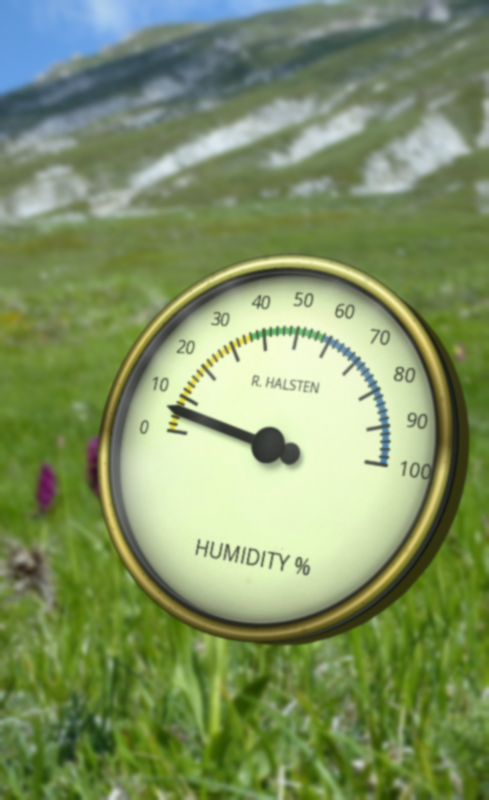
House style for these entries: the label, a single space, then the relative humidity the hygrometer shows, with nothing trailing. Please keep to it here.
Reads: 6 %
